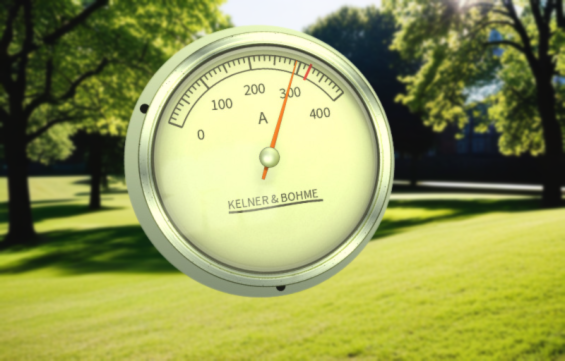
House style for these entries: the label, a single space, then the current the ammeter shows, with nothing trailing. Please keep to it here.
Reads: 290 A
